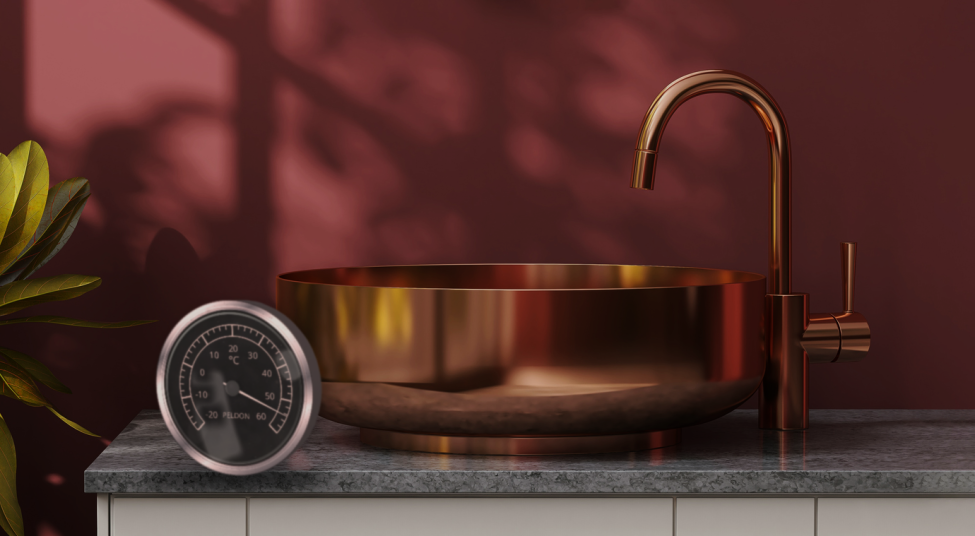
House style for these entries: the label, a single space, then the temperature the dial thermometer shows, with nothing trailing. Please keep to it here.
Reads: 54 °C
